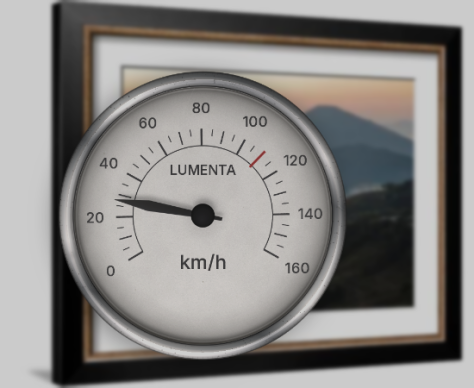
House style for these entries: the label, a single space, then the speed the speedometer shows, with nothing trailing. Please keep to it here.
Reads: 27.5 km/h
